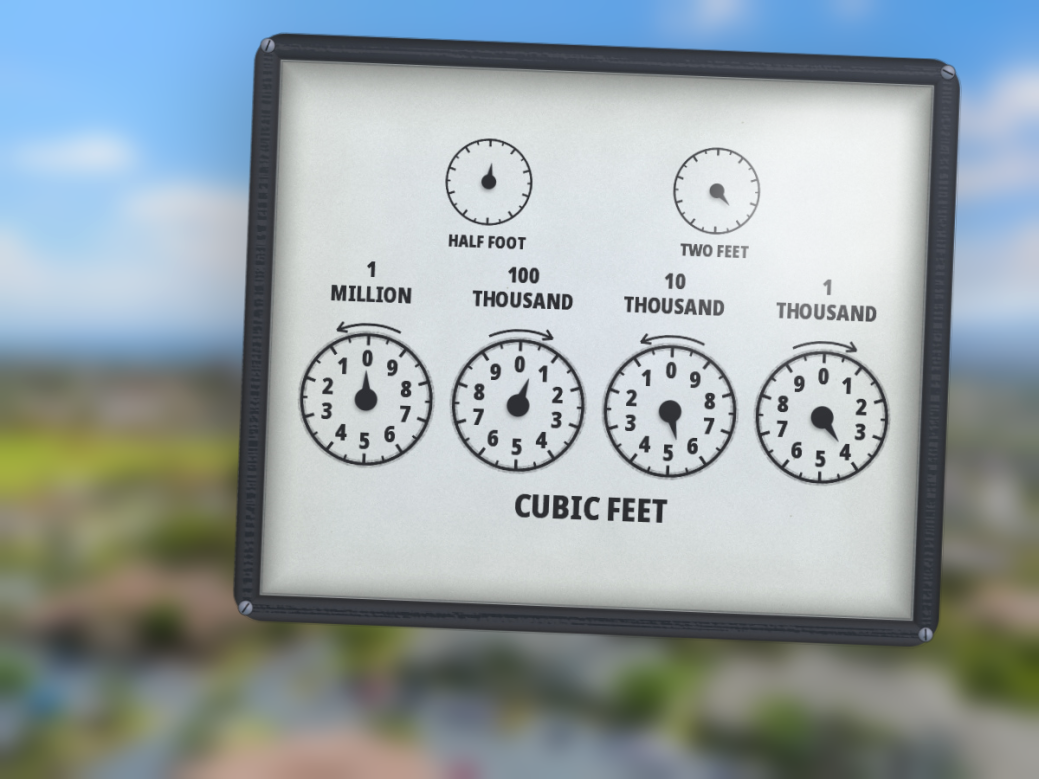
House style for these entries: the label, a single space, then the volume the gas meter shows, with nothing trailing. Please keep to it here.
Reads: 5400 ft³
